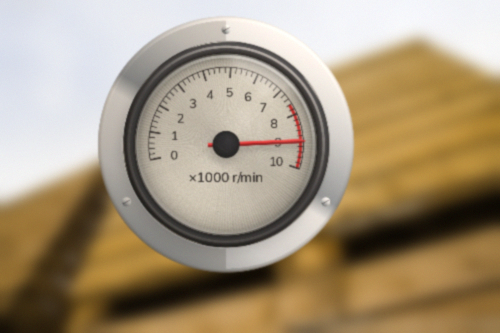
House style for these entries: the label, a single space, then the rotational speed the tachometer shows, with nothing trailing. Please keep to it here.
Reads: 9000 rpm
